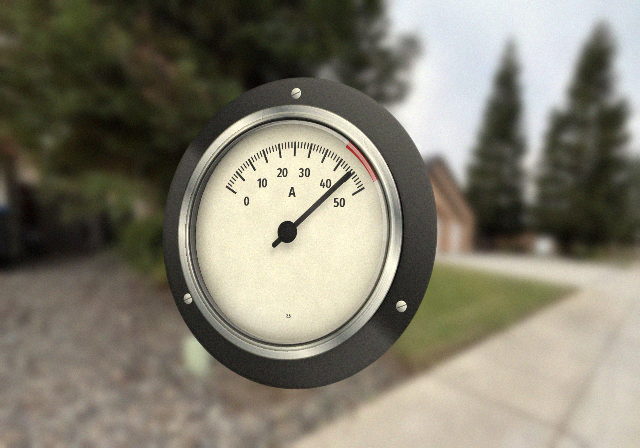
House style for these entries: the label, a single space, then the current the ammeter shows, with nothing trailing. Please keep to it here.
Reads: 45 A
